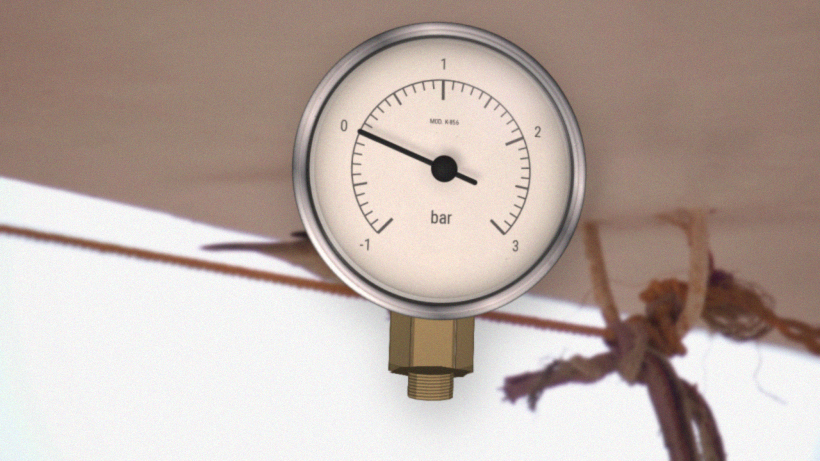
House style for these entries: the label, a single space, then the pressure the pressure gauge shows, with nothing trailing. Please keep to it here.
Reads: 0 bar
